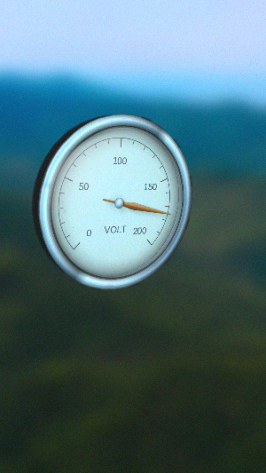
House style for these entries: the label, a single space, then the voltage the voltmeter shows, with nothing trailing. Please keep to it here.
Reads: 175 V
